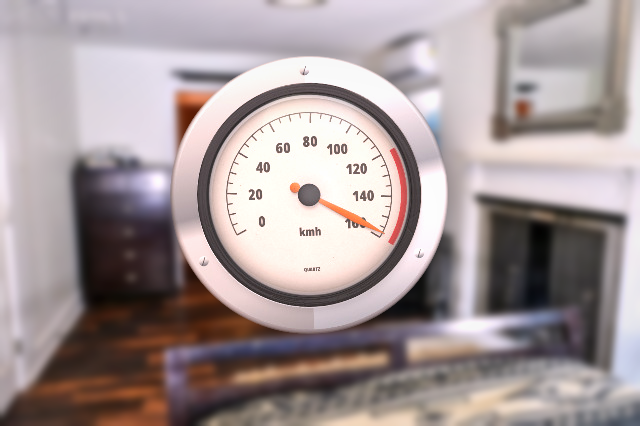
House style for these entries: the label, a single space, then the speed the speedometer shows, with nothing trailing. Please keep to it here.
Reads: 157.5 km/h
